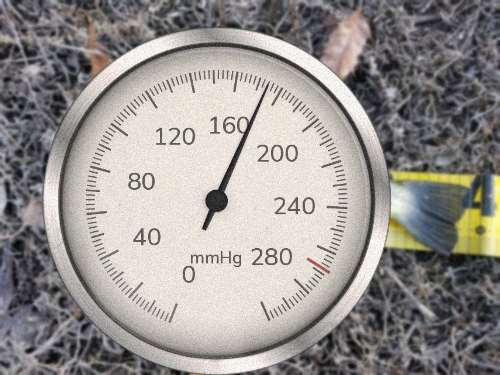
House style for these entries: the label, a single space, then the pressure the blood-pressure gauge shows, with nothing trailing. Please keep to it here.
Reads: 174 mmHg
